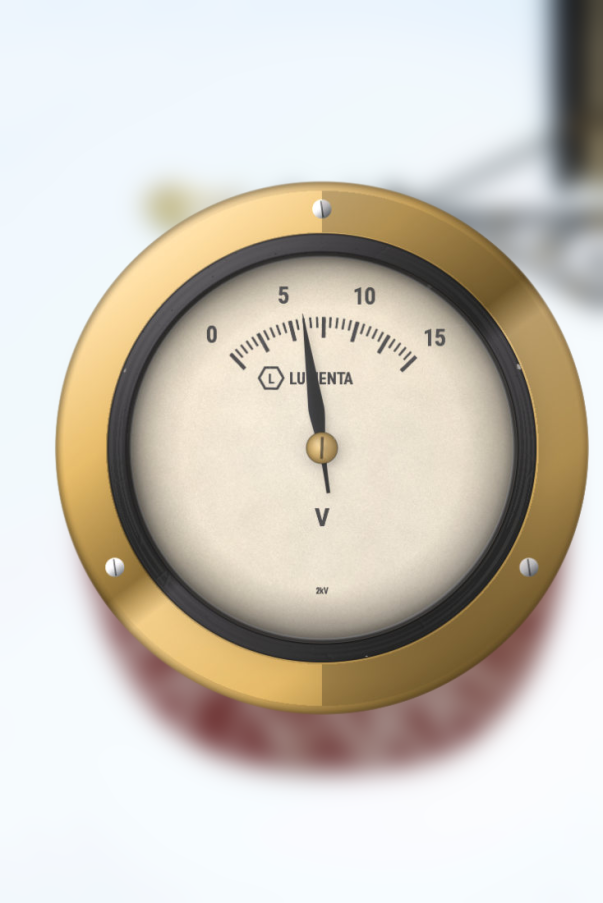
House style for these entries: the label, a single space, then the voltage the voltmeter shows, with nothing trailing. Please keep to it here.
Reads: 6 V
